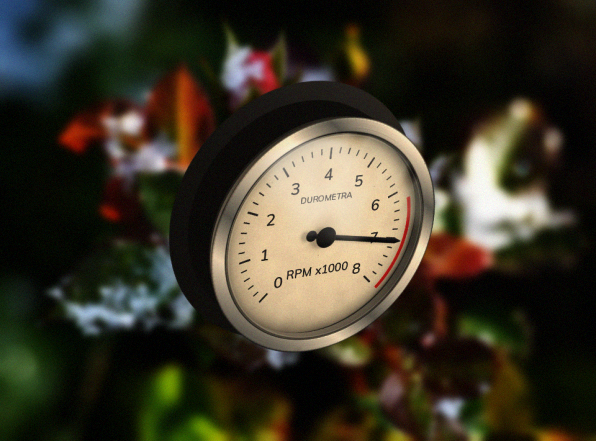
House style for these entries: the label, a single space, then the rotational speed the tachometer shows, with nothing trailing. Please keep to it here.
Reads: 7000 rpm
